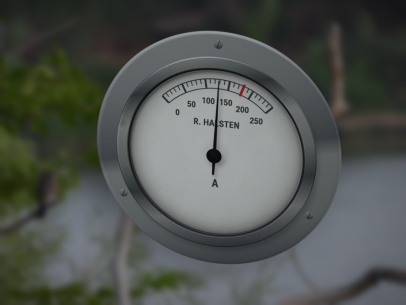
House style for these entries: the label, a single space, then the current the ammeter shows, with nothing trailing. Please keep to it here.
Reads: 130 A
